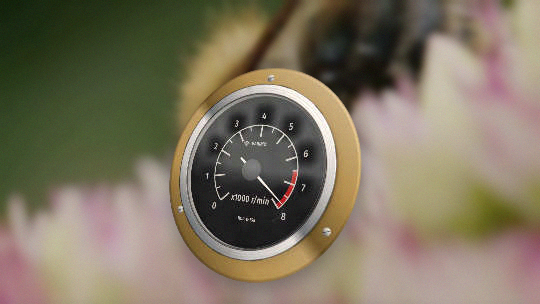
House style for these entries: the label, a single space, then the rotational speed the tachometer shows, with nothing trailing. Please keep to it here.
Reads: 7750 rpm
